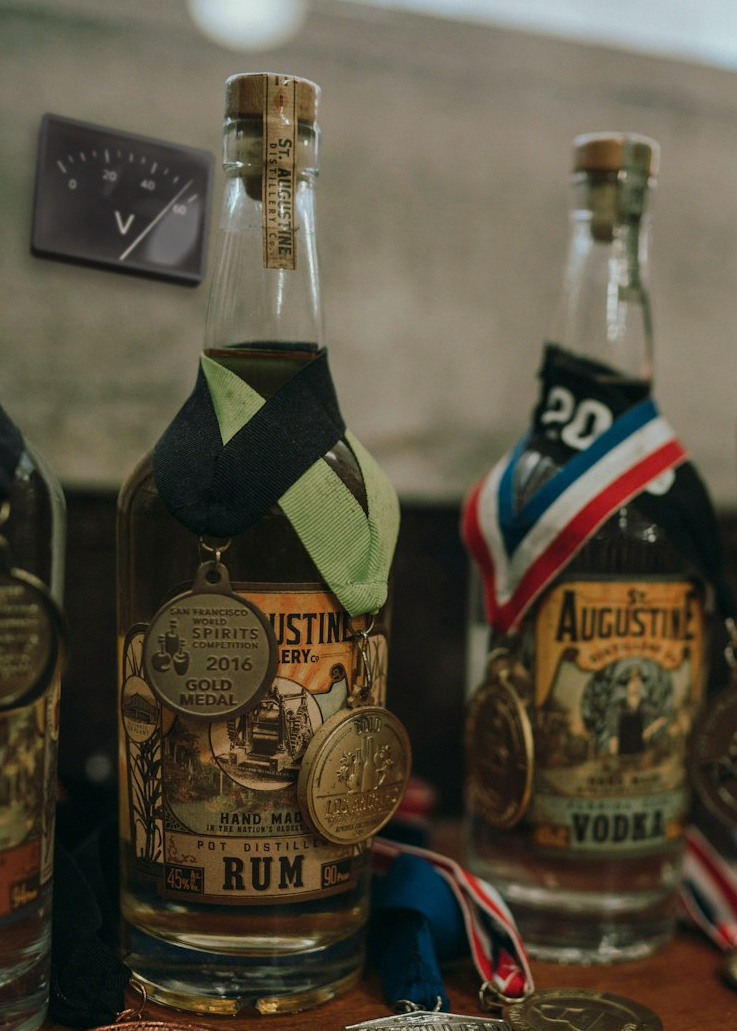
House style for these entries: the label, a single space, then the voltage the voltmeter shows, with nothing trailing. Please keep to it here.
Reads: 55 V
